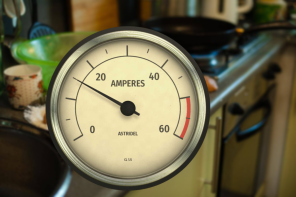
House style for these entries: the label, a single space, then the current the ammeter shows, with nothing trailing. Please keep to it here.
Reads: 15 A
